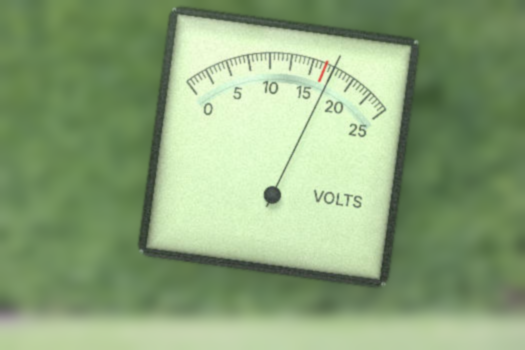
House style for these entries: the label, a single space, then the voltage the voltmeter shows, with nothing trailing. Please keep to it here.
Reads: 17.5 V
